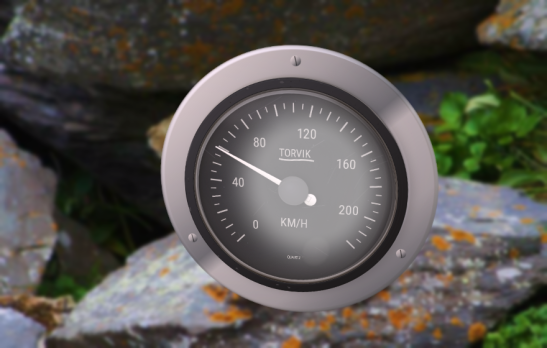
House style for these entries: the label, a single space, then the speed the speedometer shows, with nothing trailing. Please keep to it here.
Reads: 60 km/h
